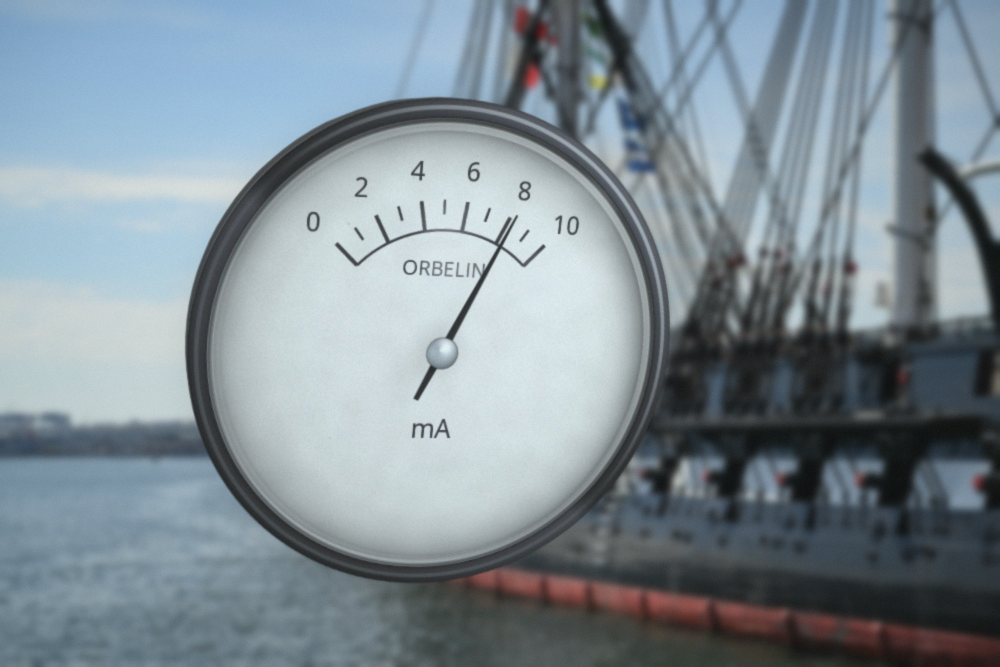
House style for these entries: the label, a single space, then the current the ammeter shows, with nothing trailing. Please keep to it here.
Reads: 8 mA
